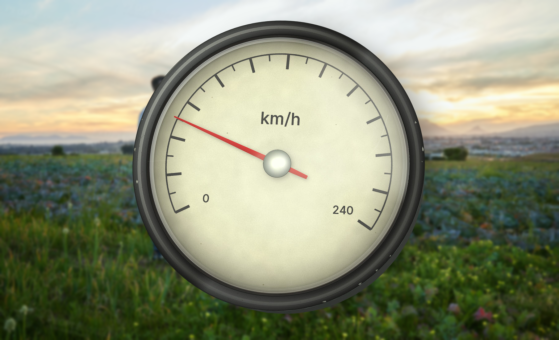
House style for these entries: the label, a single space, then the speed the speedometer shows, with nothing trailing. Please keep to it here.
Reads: 50 km/h
